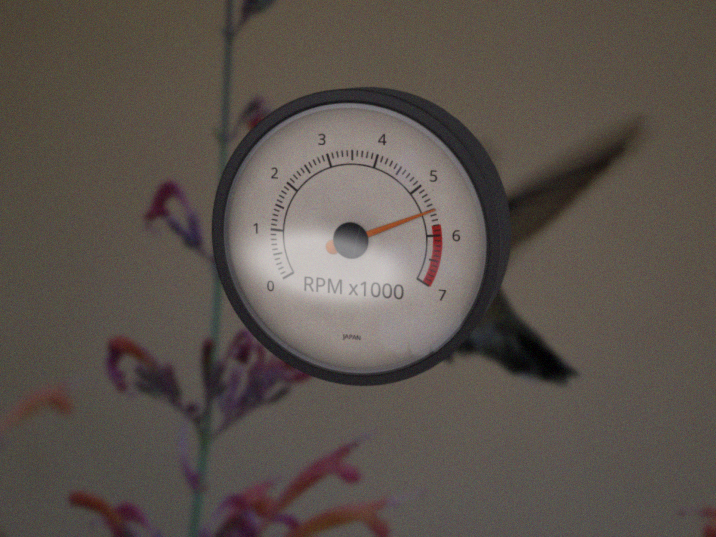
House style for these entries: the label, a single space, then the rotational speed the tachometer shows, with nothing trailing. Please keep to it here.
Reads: 5500 rpm
